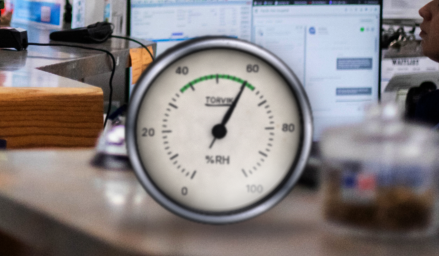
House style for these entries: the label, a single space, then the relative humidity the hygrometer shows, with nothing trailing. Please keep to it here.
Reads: 60 %
